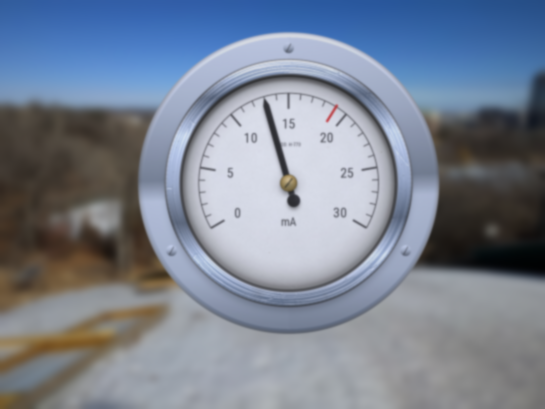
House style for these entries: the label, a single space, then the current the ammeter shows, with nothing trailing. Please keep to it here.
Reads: 13 mA
